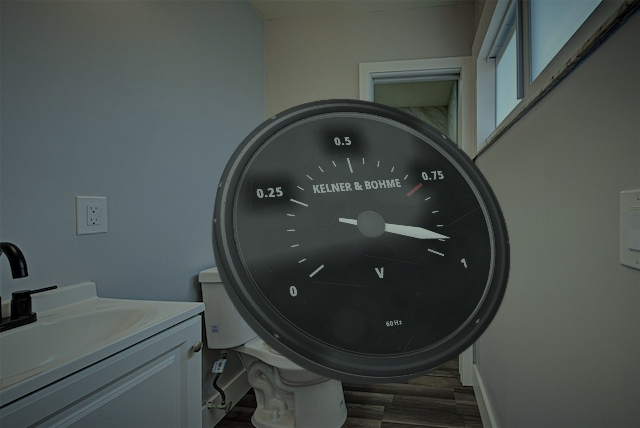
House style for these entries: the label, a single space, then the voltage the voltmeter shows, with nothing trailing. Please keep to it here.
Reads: 0.95 V
